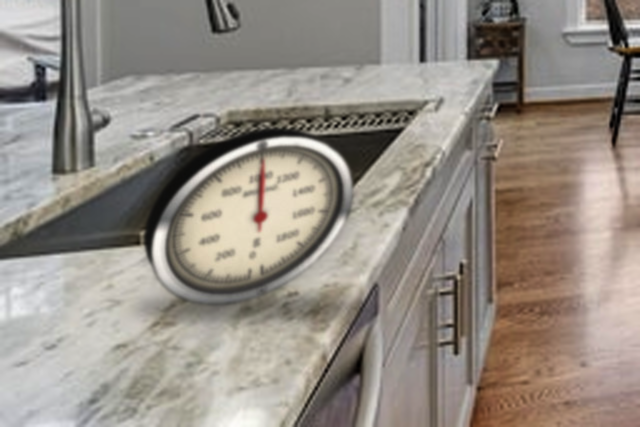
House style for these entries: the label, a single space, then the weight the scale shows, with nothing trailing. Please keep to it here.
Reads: 1000 g
